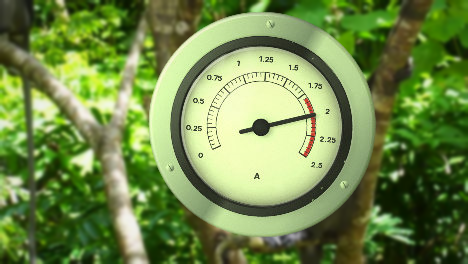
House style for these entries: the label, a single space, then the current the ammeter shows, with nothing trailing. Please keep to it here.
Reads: 2 A
